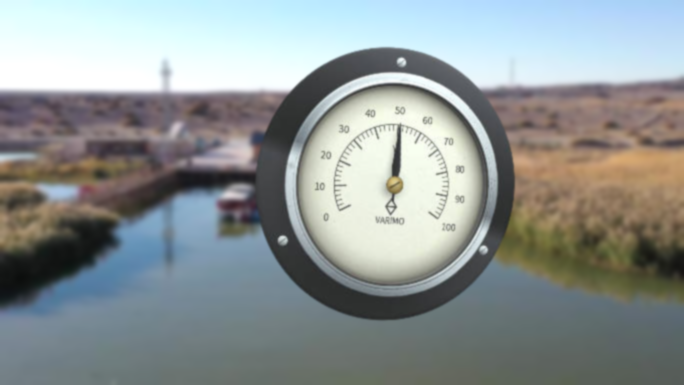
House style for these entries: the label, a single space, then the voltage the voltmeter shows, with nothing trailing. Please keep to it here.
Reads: 50 V
